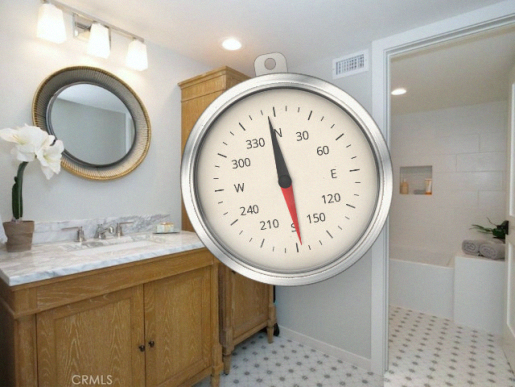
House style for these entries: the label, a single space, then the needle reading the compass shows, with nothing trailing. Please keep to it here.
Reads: 175 °
